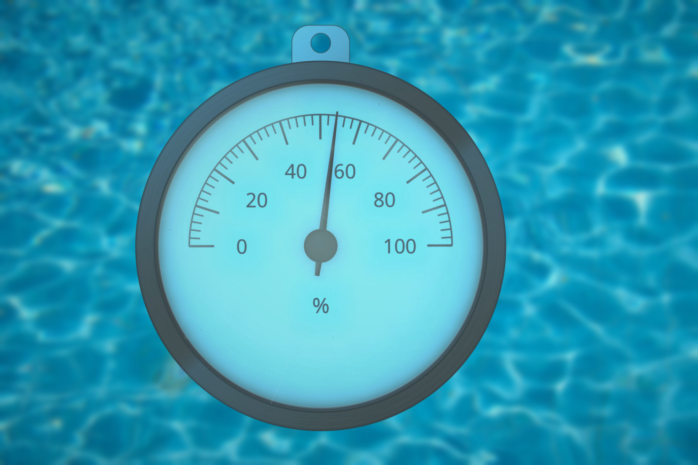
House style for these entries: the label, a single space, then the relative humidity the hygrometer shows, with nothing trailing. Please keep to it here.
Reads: 54 %
